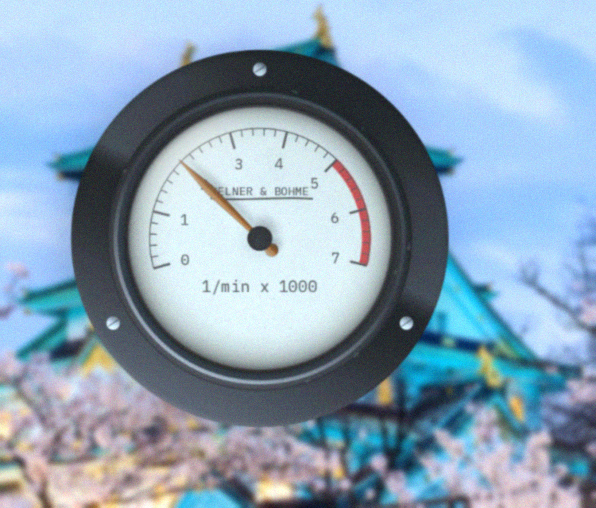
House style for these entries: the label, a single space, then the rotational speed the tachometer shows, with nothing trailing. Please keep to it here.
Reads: 2000 rpm
